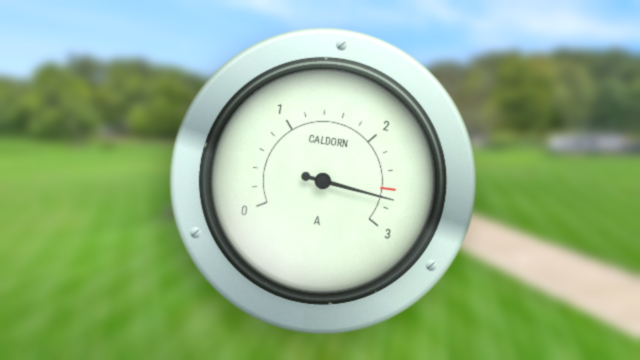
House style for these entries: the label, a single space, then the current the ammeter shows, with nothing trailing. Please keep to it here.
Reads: 2.7 A
